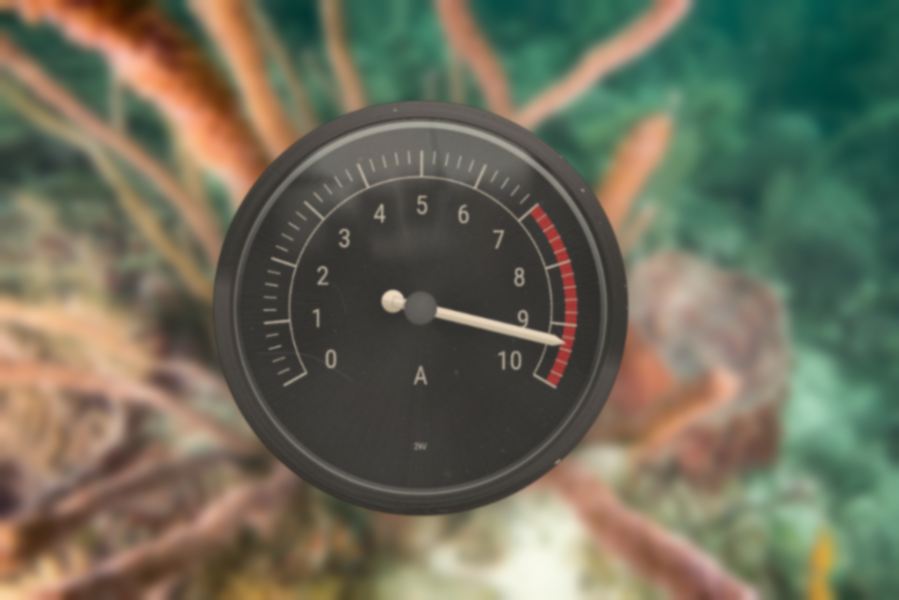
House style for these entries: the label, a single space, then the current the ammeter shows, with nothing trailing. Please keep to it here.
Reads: 9.3 A
